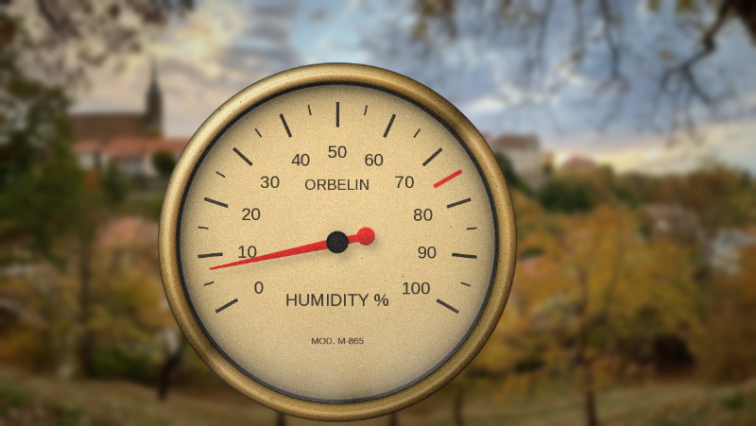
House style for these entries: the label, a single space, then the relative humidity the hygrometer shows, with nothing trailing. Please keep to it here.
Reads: 7.5 %
